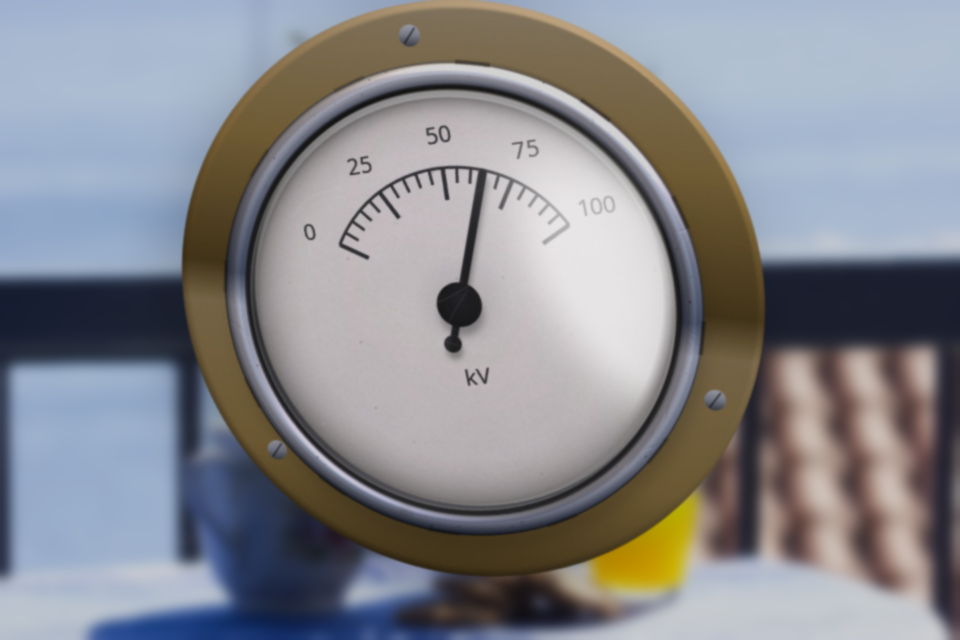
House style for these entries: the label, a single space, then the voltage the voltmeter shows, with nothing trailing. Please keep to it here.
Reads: 65 kV
